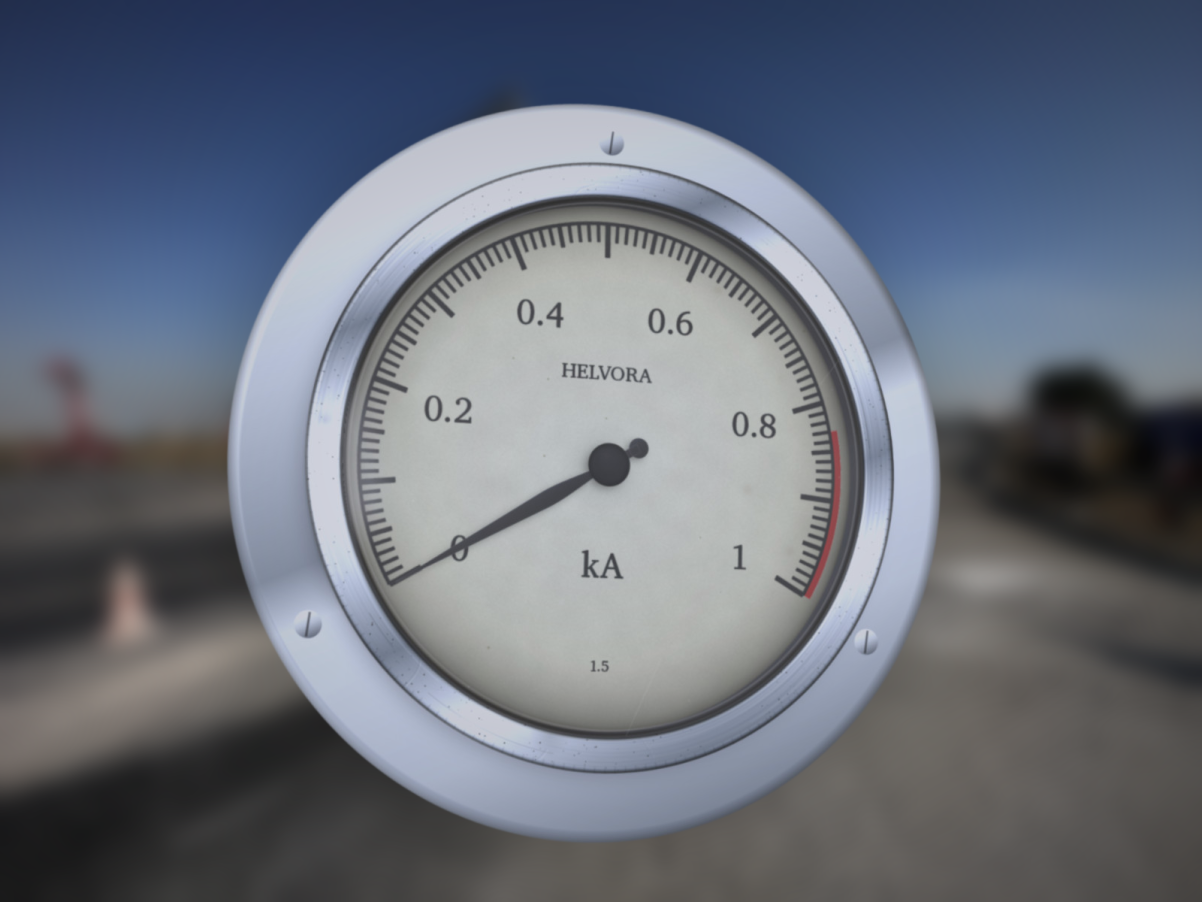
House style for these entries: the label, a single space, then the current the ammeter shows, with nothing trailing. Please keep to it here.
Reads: 0 kA
